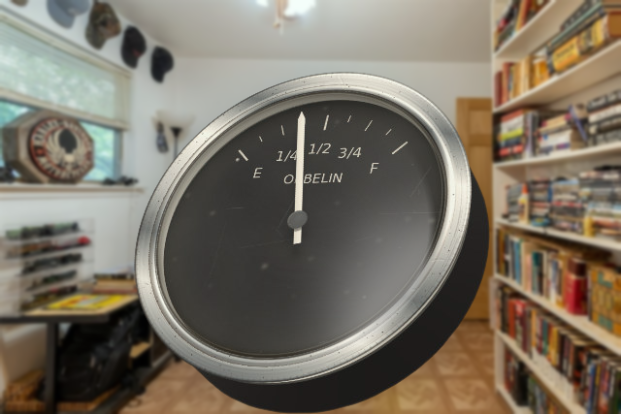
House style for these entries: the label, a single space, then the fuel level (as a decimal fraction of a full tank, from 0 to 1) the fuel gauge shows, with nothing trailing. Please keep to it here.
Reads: 0.375
